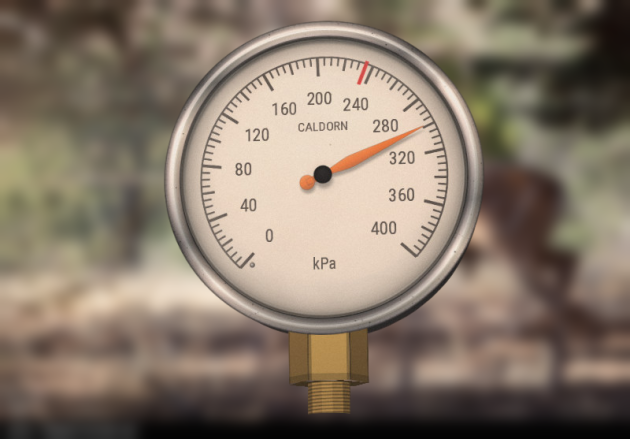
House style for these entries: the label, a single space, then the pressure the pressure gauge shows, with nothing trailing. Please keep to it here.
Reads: 300 kPa
